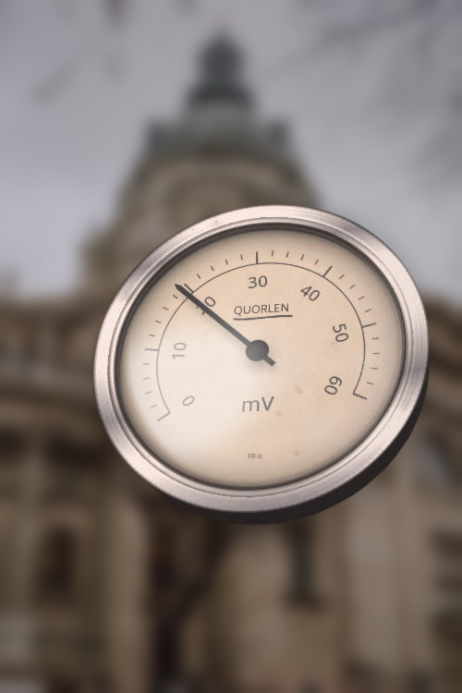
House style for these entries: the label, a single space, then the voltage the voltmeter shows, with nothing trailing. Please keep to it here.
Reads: 19 mV
